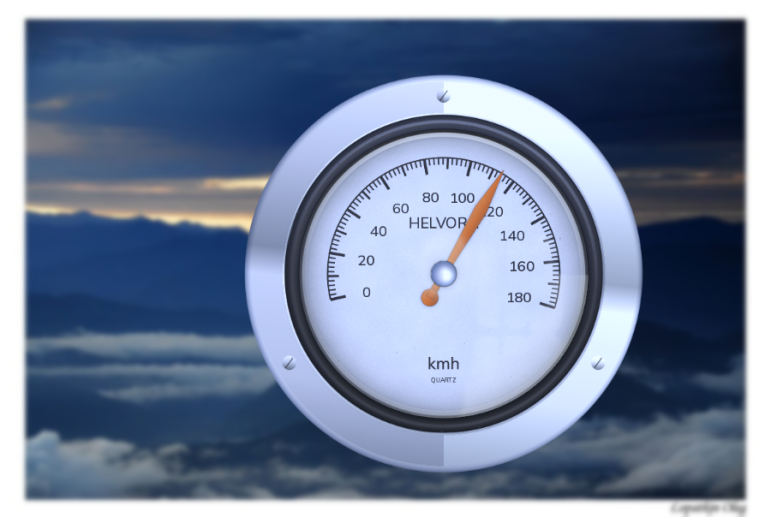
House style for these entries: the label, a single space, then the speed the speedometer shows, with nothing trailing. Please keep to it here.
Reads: 114 km/h
